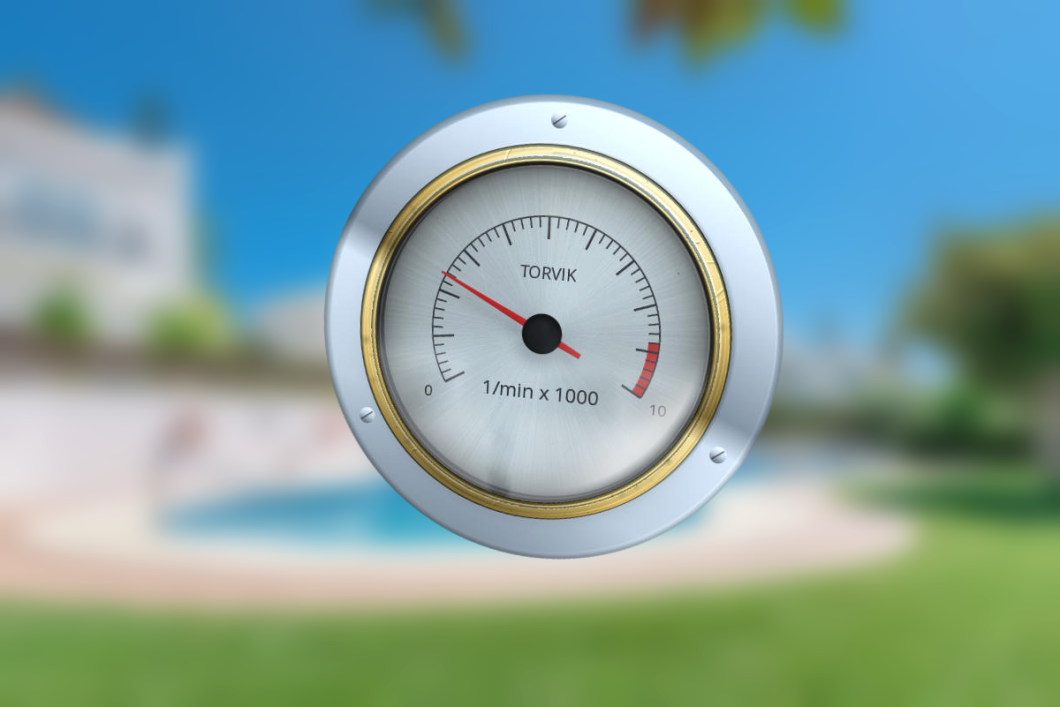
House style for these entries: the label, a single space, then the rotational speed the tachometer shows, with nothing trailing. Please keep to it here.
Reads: 2400 rpm
